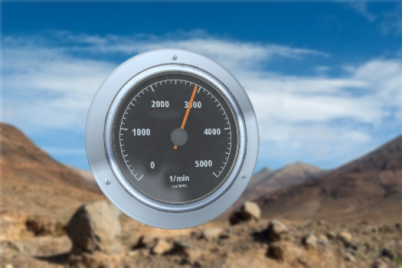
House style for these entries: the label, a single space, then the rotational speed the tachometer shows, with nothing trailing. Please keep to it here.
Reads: 2900 rpm
